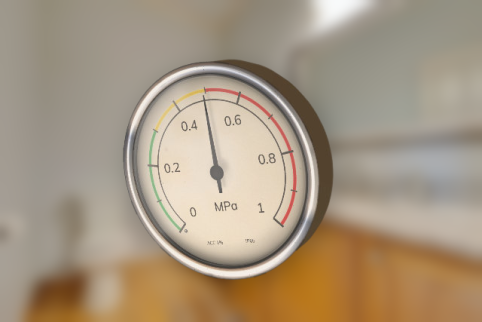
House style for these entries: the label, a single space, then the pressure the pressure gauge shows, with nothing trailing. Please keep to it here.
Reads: 0.5 MPa
